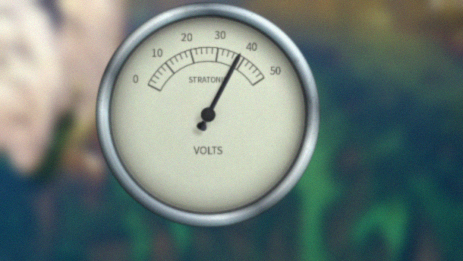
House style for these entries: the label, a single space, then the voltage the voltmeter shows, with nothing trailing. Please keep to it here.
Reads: 38 V
